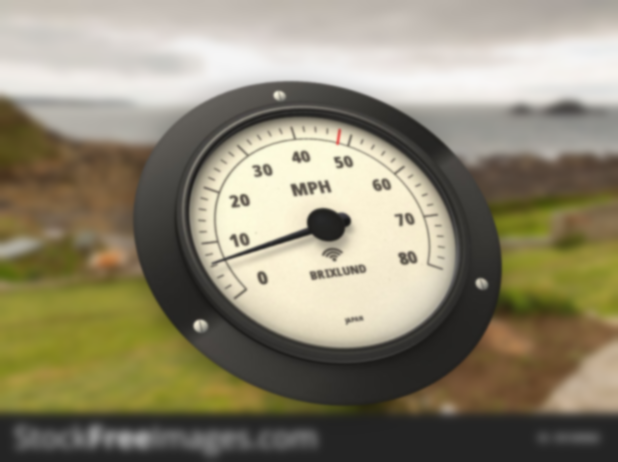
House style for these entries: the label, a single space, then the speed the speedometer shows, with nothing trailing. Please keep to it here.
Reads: 6 mph
